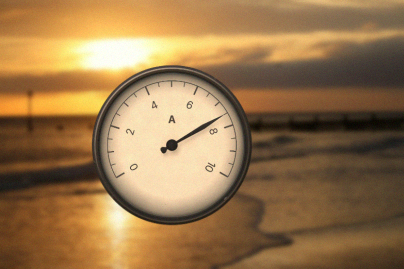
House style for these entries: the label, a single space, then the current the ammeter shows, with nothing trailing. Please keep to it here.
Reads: 7.5 A
